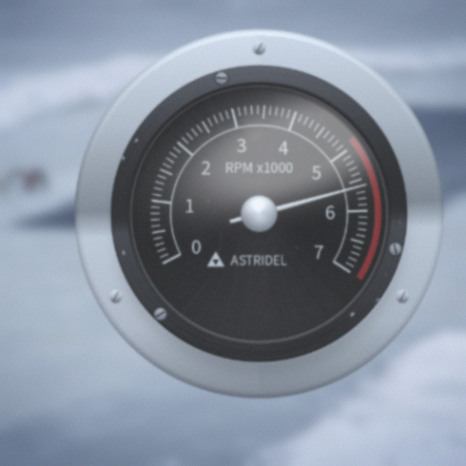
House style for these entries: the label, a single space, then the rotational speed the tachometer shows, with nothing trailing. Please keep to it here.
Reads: 5600 rpm
